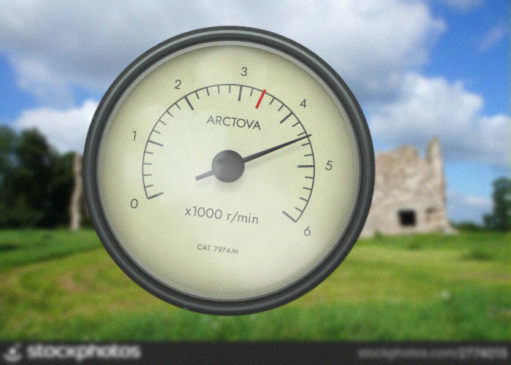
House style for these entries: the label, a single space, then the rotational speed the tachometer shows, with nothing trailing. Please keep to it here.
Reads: 4500 rpm
